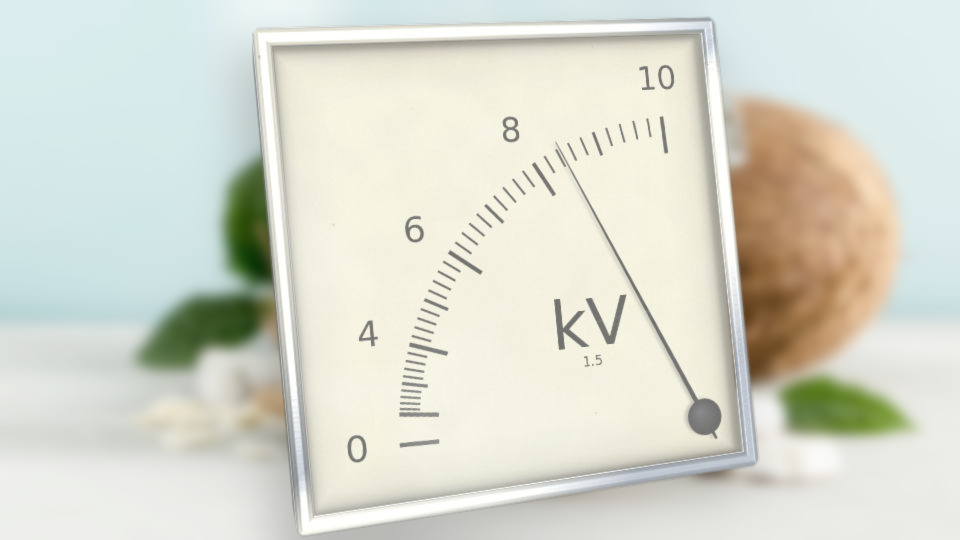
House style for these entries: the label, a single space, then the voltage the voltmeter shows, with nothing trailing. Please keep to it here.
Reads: 8.4 kV
